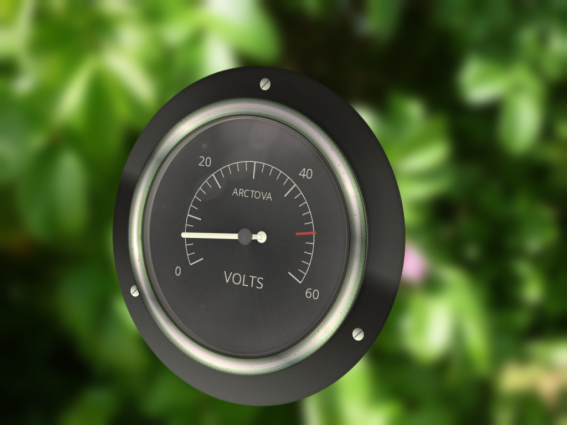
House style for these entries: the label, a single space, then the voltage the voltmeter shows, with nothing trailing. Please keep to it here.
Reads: 6 V
